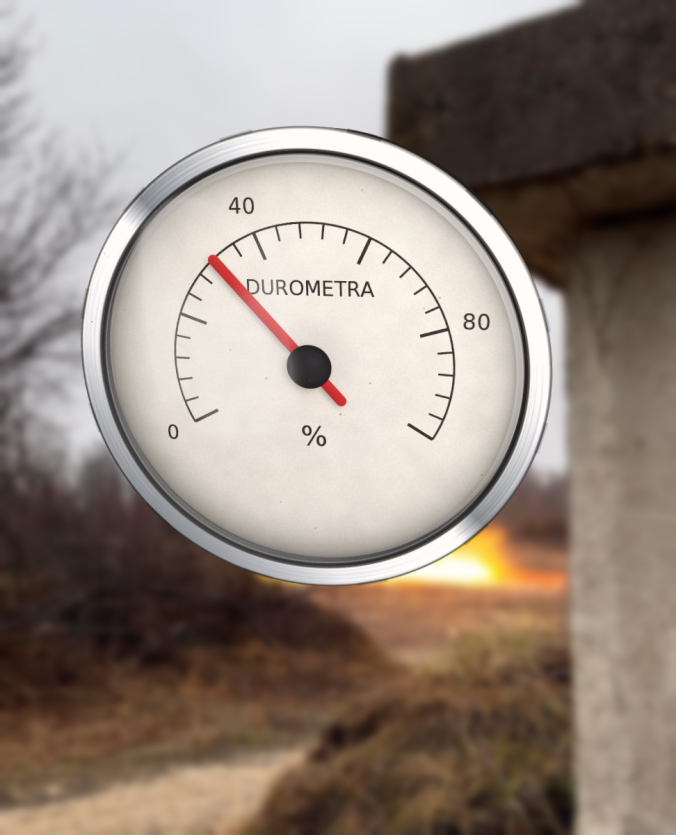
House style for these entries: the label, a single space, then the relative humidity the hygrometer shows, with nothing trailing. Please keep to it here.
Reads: 32 %
